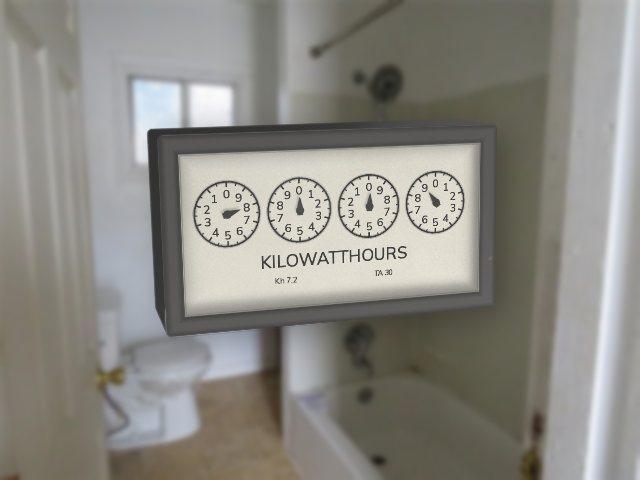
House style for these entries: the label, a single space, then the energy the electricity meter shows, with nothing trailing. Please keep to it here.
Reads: 7999 kWh
